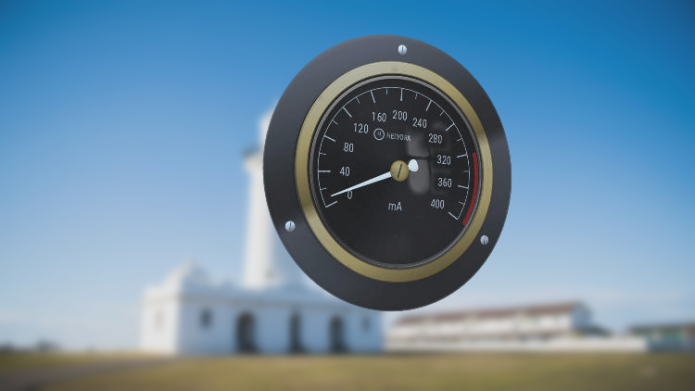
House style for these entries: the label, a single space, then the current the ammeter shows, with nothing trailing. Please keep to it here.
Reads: 10 mA
